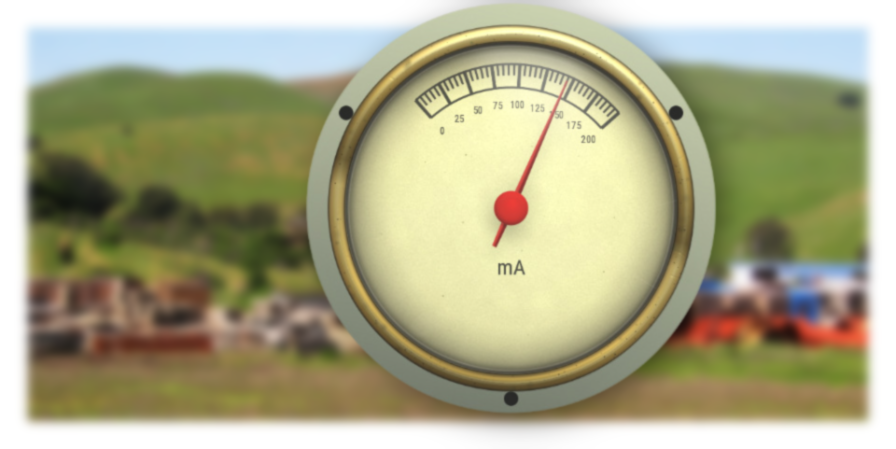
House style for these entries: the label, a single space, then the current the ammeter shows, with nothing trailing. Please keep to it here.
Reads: 145 mA
